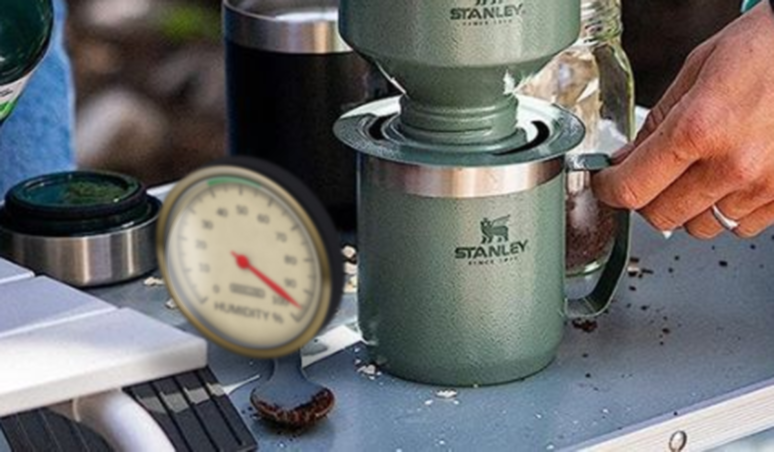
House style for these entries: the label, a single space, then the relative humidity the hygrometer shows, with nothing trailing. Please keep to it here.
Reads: 95 %
